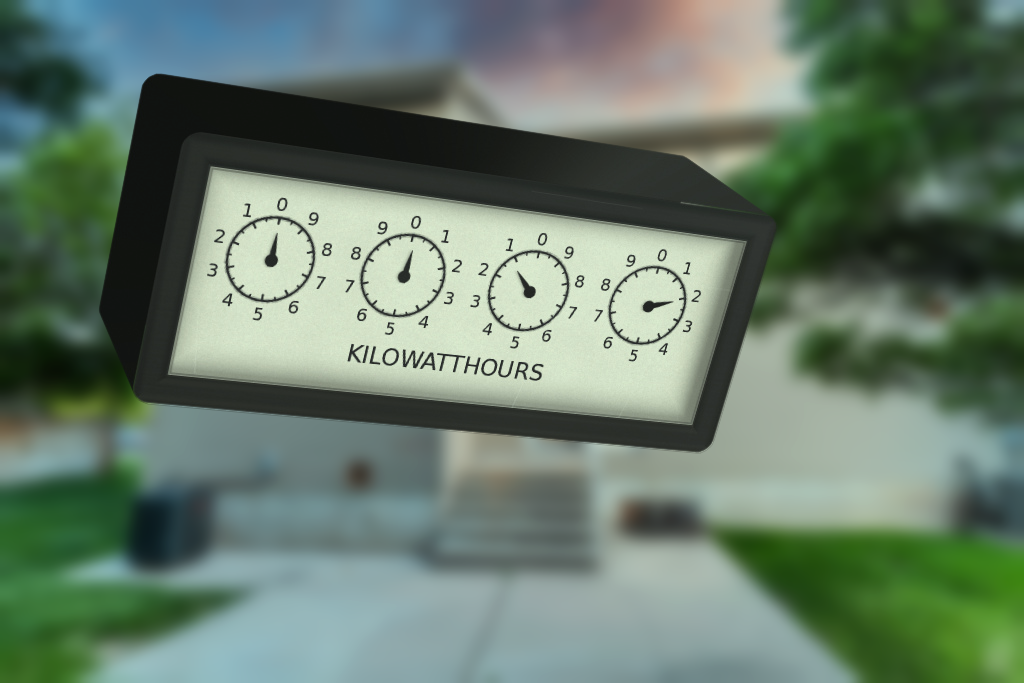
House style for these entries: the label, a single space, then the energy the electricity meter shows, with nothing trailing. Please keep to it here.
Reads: 12 kWh
